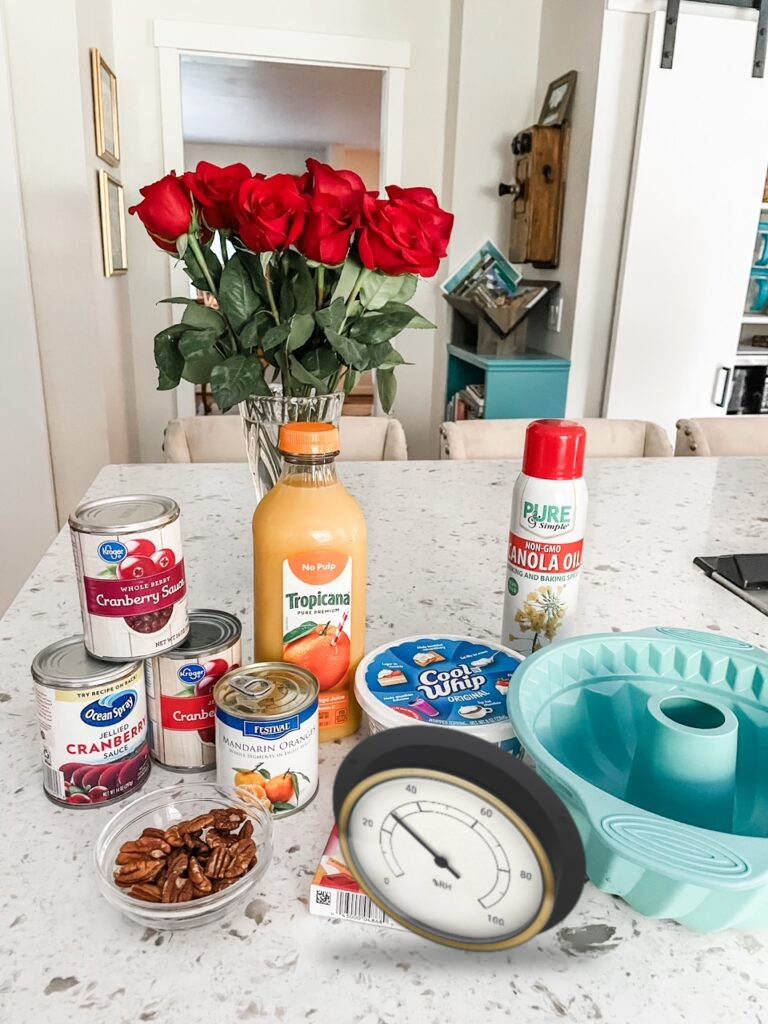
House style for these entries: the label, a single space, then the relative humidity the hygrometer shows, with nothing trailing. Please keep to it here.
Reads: 30 %
